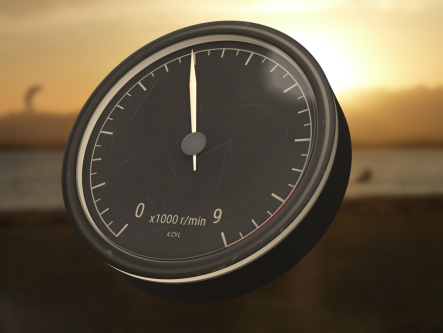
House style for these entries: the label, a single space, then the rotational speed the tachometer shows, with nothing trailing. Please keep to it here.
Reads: 4000 rpm
